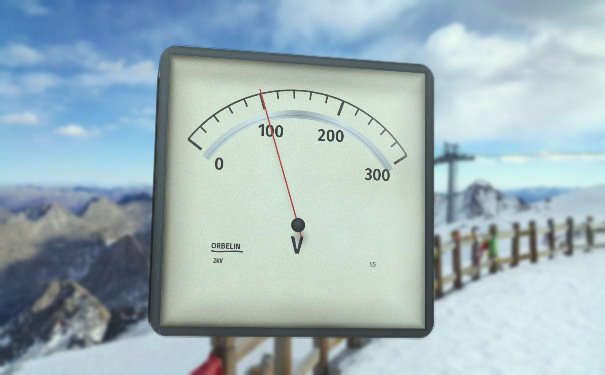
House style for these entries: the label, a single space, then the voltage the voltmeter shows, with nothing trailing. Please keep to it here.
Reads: 100 V
